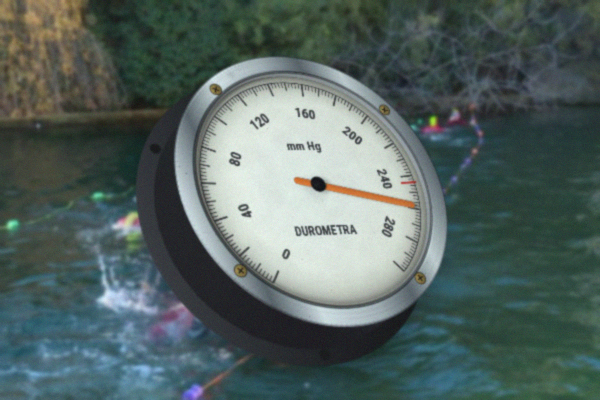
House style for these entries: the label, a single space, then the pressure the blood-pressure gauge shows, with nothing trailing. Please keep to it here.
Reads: 260 mmHg
